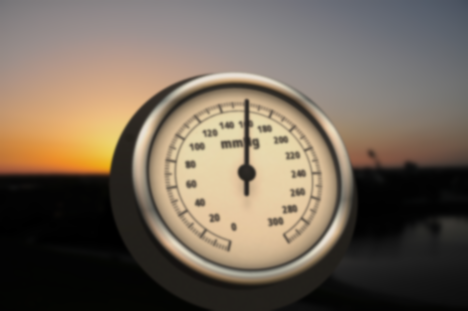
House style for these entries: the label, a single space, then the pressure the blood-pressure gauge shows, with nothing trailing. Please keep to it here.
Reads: 160 mmHg
